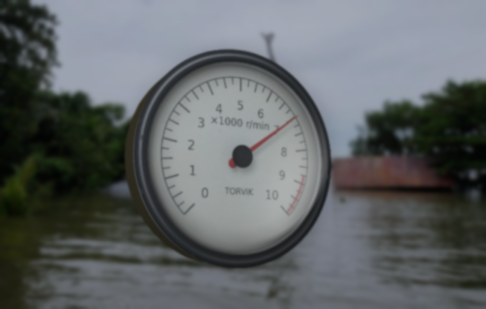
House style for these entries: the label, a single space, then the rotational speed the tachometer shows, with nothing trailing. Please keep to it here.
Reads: 7000 rpm
